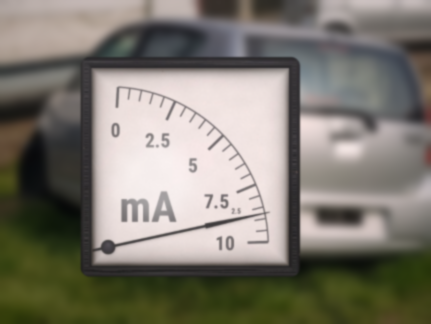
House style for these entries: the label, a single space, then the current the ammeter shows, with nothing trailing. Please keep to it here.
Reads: 8.75 mA
